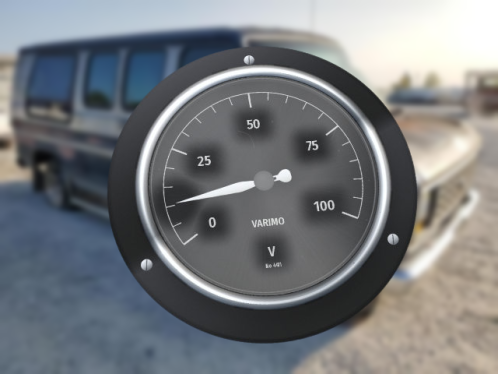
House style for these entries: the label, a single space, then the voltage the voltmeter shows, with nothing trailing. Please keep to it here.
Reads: 10 V
